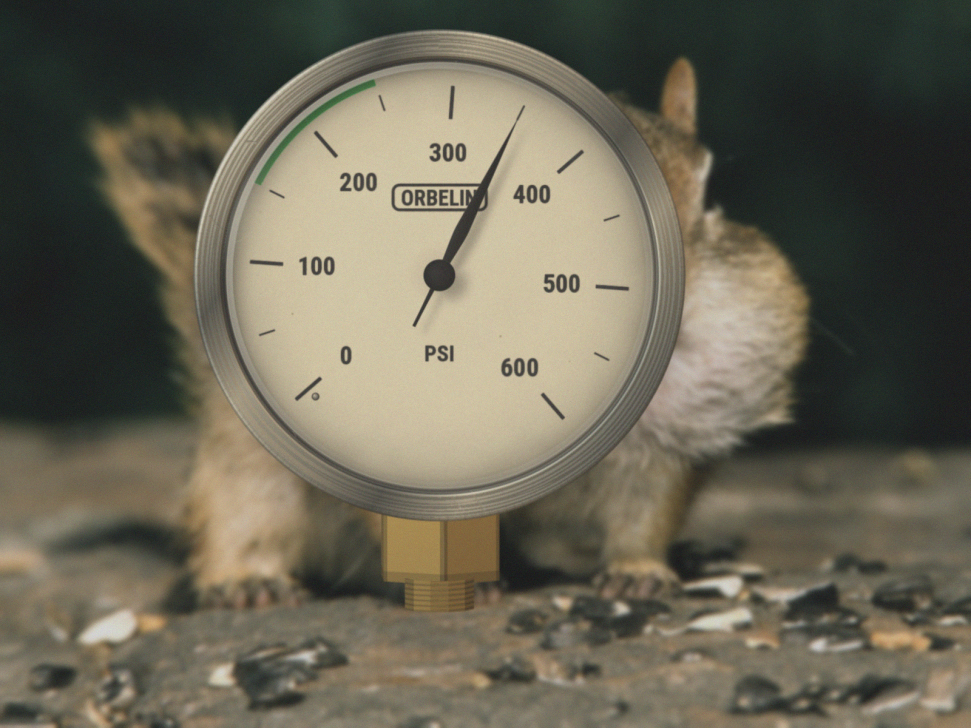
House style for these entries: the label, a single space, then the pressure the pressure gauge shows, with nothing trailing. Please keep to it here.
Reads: 350 psi
